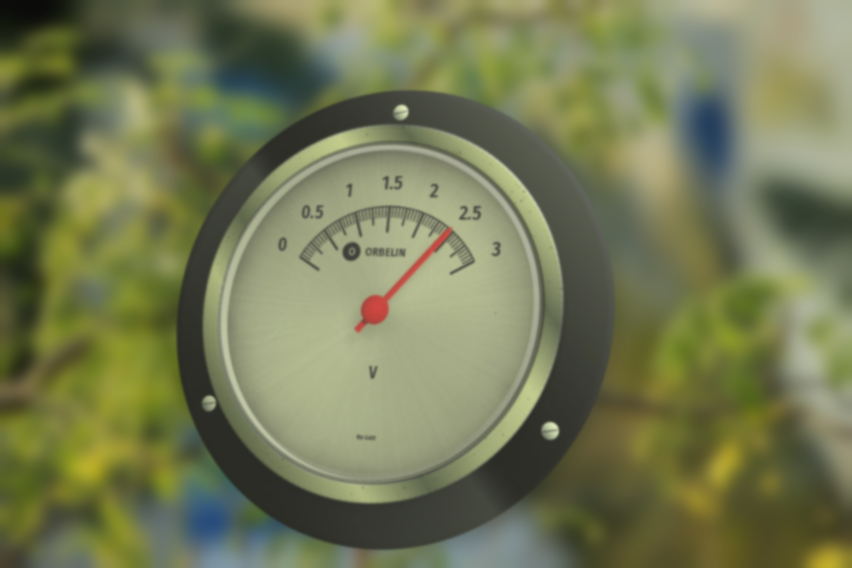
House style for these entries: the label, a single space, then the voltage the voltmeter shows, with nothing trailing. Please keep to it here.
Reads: 2.5 V
